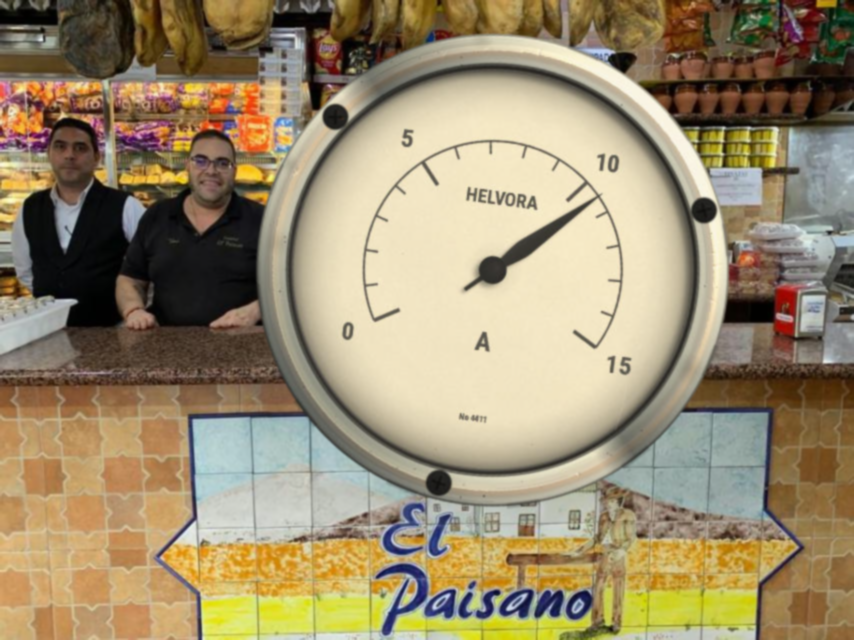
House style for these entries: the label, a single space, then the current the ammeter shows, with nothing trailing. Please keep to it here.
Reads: 10.5 A
